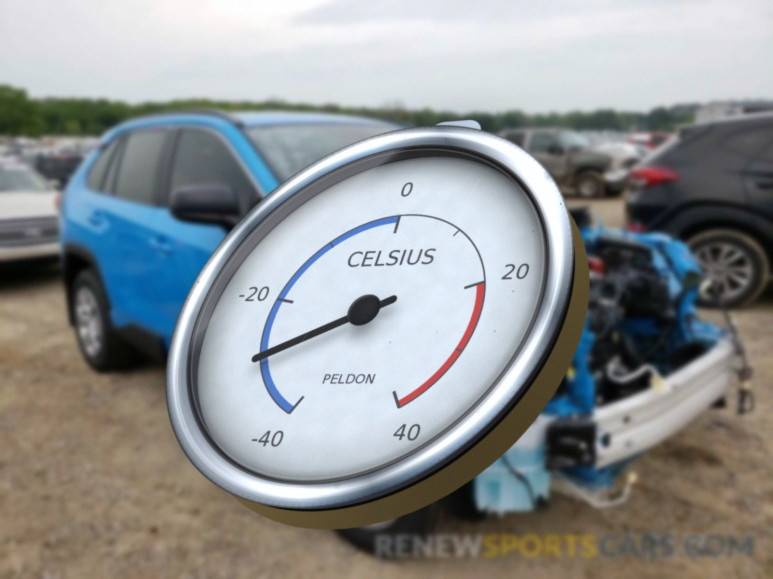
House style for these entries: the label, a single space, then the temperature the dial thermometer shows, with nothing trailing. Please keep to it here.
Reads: -30 °C
